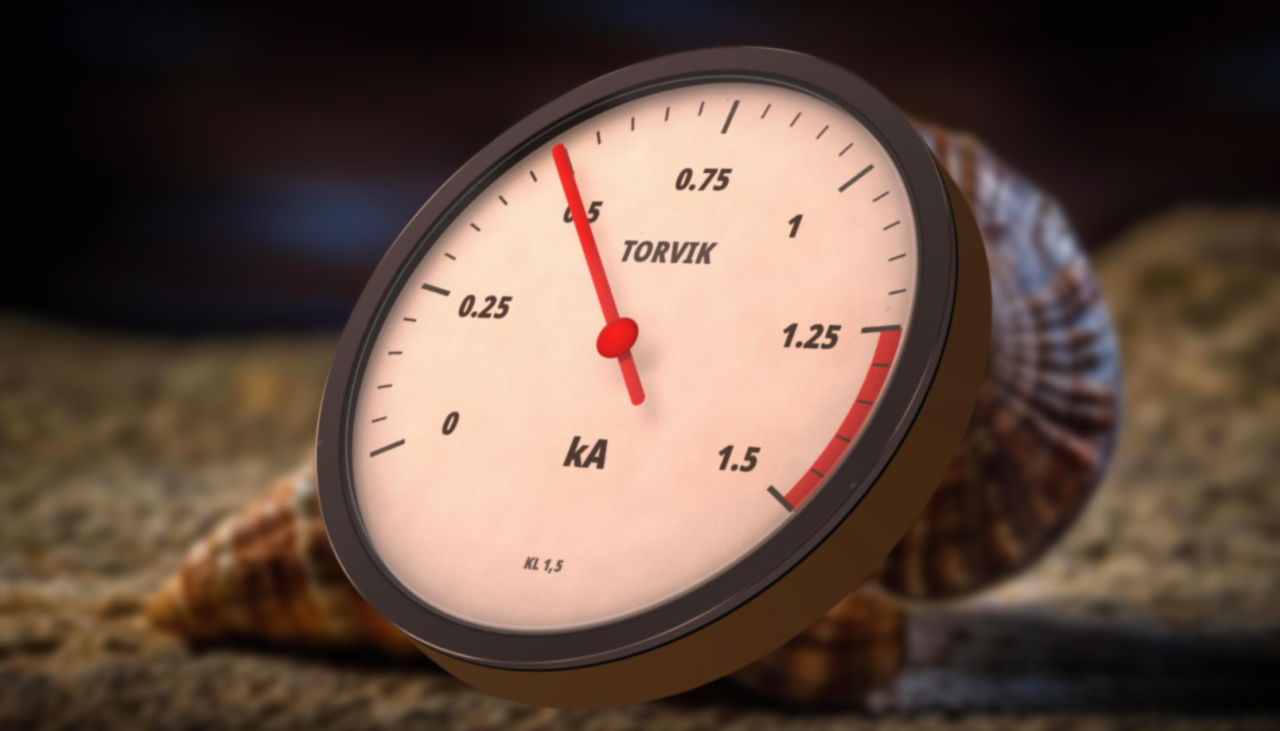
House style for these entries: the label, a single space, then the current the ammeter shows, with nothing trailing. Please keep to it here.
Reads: 0.5 kA
